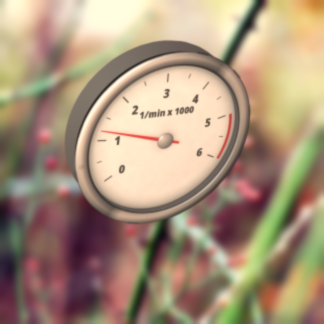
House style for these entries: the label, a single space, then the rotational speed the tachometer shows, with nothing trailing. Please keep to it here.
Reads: 1250 rpm
